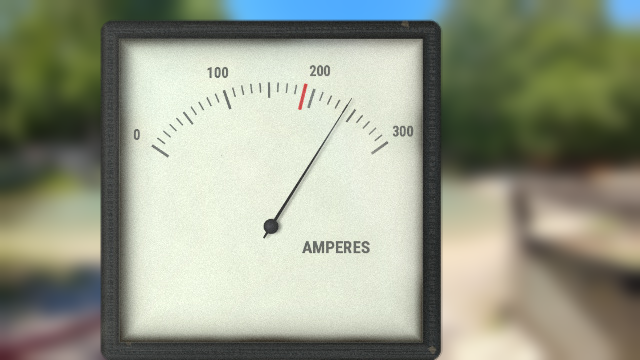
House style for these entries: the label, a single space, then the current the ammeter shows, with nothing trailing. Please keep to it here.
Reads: 240 A
